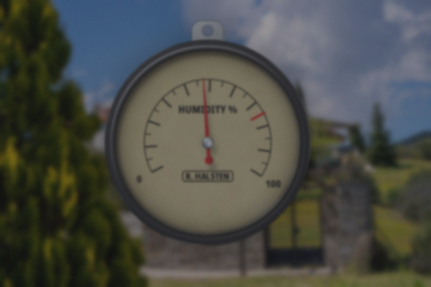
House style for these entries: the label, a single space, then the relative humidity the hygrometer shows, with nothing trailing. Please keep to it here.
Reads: 47.5 %
